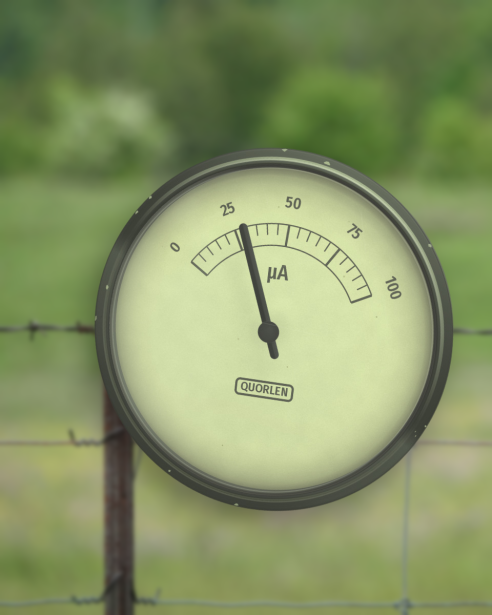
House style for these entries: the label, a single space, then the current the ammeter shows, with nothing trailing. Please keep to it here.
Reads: 30 µA
